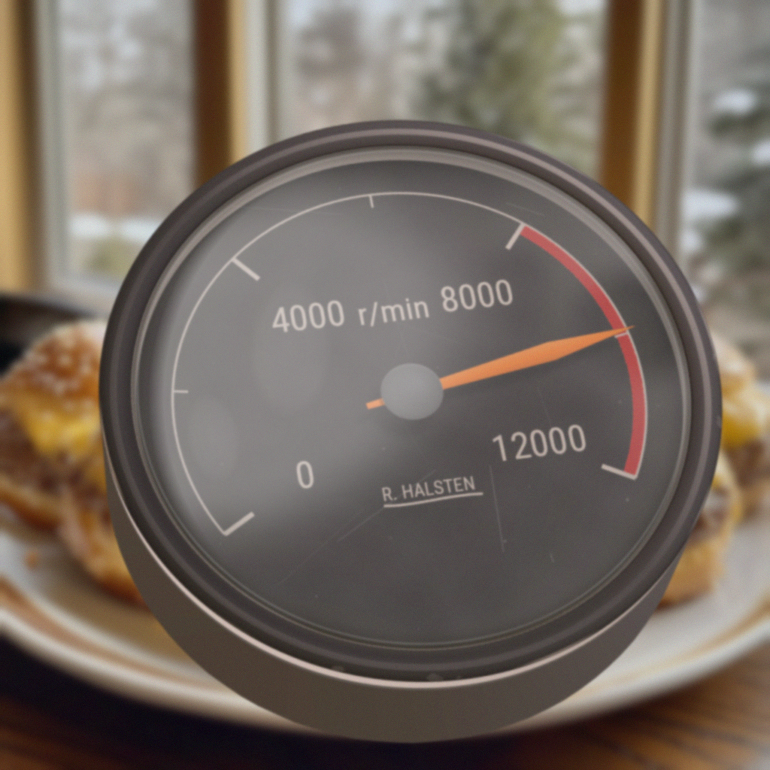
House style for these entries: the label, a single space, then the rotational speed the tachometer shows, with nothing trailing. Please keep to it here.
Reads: 10000 rpm
